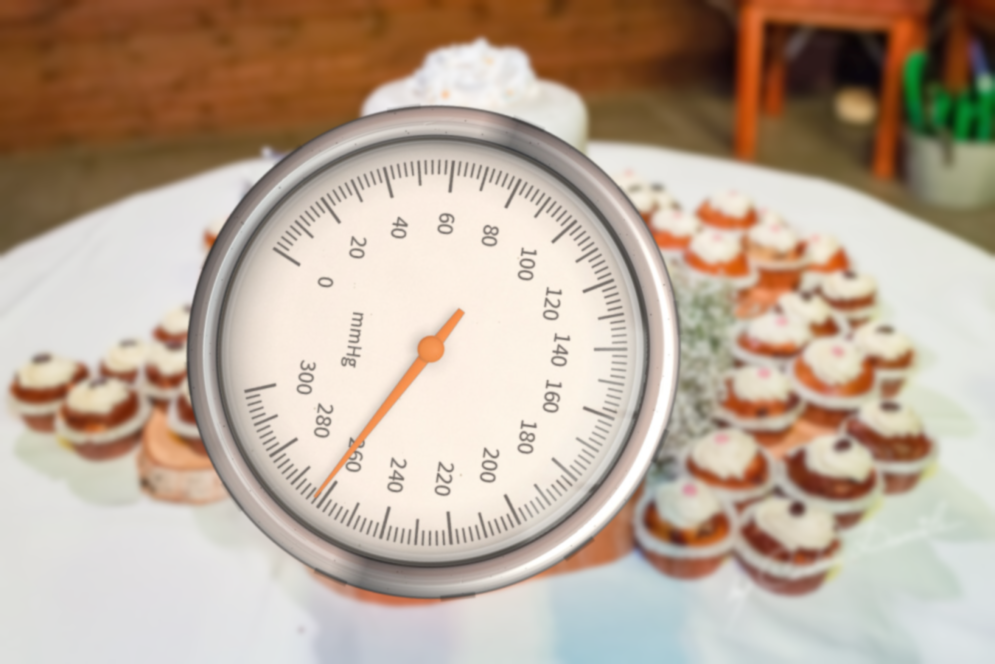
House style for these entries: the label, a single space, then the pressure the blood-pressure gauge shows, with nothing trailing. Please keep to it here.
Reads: 262 mmHg
